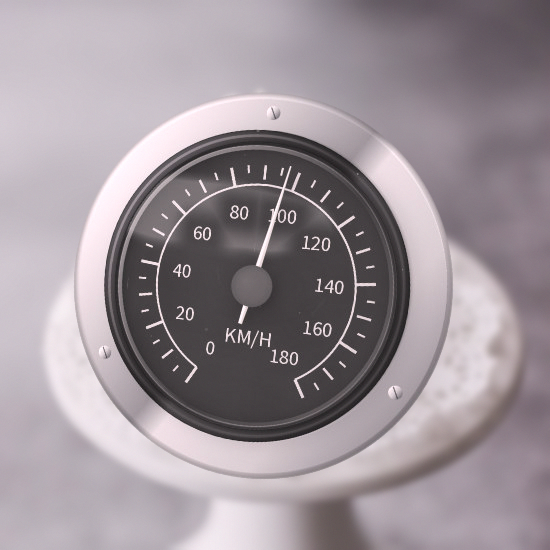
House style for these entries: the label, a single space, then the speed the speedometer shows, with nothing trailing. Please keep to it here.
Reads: 97.5 km/h
